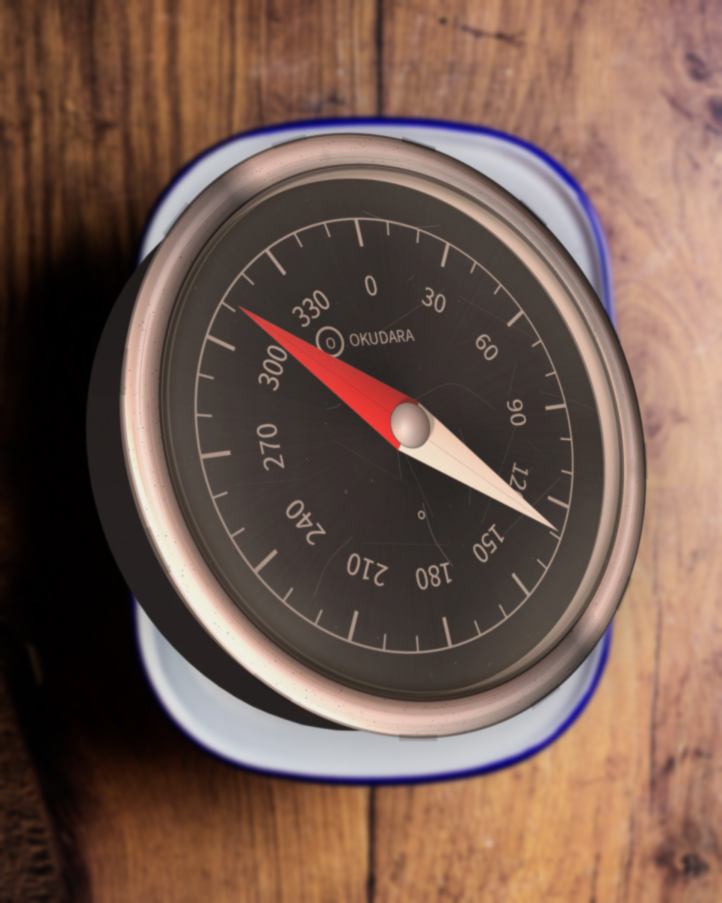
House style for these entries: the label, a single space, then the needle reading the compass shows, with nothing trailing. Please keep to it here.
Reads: 310 °
